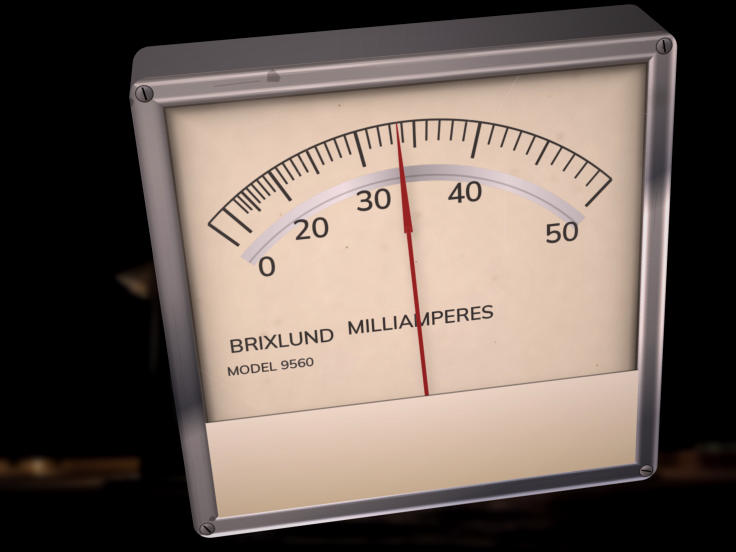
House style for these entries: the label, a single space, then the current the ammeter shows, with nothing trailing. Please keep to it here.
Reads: 33.5 mA
